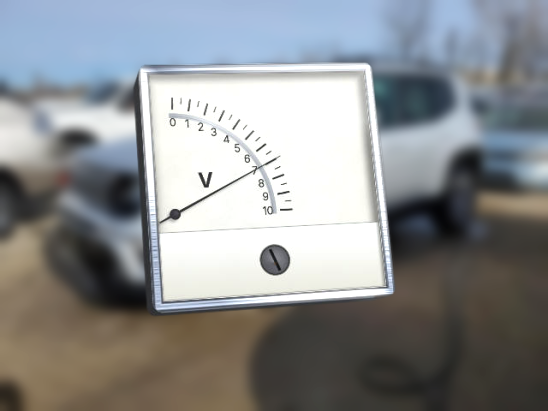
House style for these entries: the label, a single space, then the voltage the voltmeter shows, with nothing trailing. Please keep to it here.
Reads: 7 V
